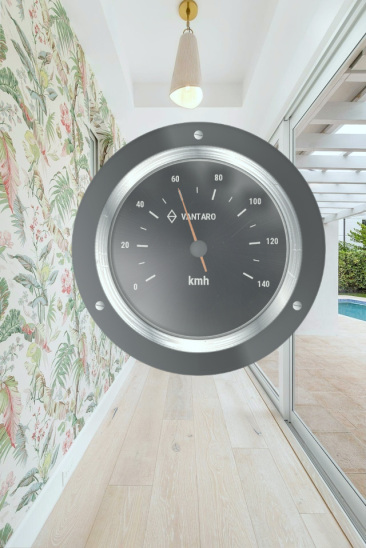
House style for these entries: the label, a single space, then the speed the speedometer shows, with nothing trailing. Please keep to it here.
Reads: 60 km/h
